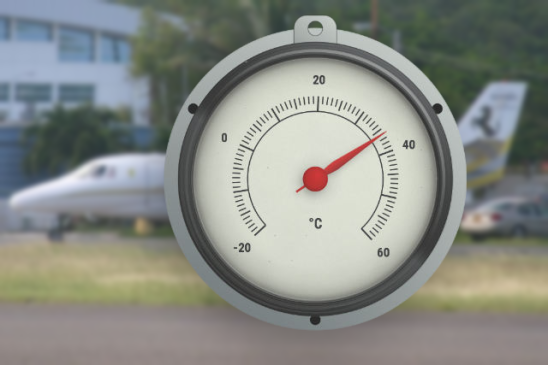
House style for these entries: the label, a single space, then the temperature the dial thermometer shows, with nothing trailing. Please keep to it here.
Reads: 36 °C
